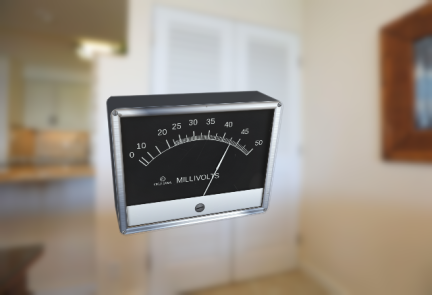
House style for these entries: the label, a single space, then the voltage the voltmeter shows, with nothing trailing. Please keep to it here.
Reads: 42.5 mV
